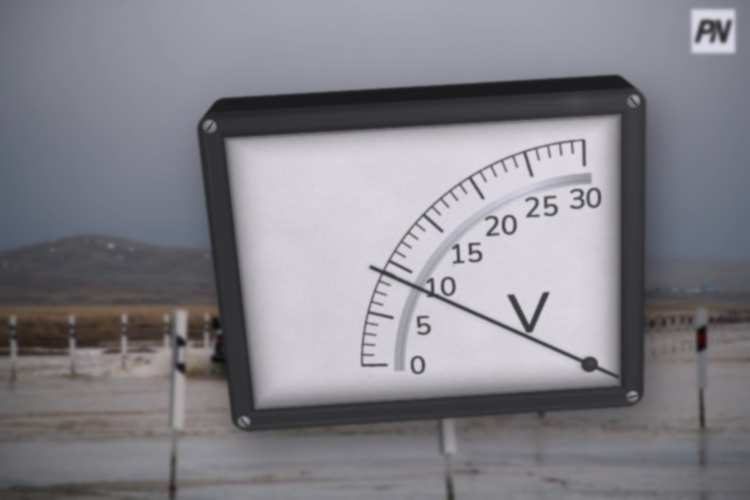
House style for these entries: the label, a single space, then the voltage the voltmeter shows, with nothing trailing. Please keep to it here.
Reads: 9 V
